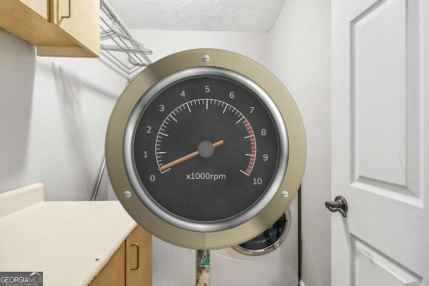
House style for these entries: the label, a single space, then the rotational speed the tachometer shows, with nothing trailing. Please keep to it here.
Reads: 200 rpm
